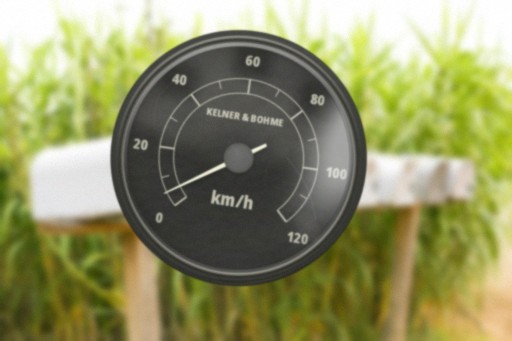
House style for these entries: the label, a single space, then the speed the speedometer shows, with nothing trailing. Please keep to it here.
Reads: 5 km/h
